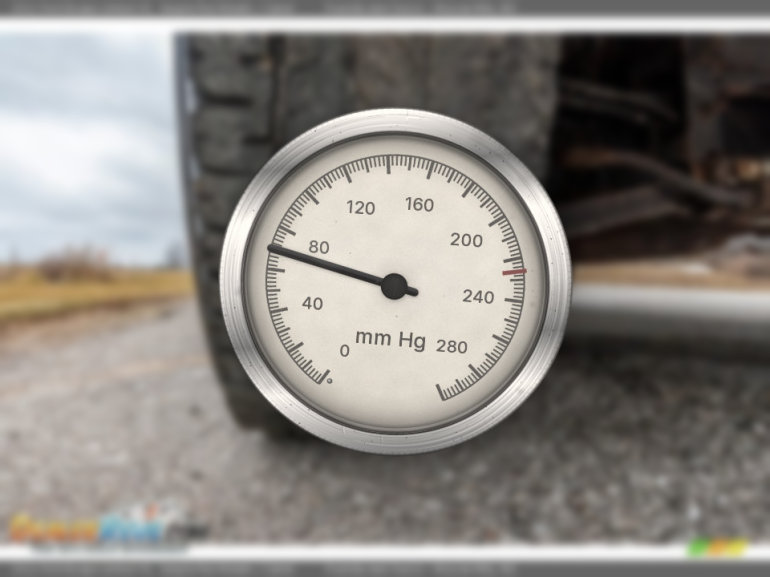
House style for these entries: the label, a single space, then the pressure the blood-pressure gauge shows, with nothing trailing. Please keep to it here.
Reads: 70 mmHg
